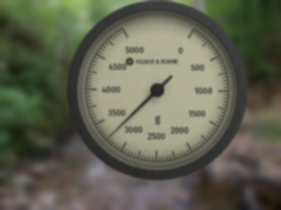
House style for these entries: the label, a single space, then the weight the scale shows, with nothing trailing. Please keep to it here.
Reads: 3250 g
